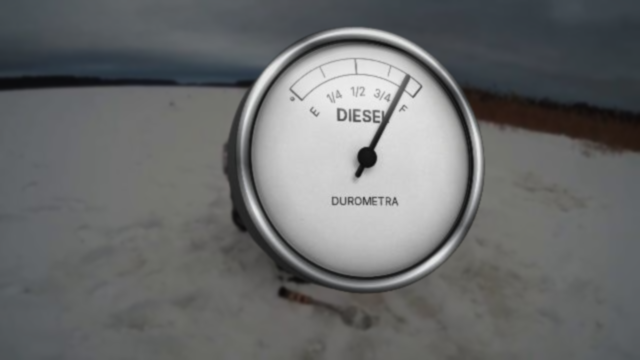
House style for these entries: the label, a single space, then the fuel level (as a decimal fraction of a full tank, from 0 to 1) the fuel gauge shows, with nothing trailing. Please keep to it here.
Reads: 0.875
